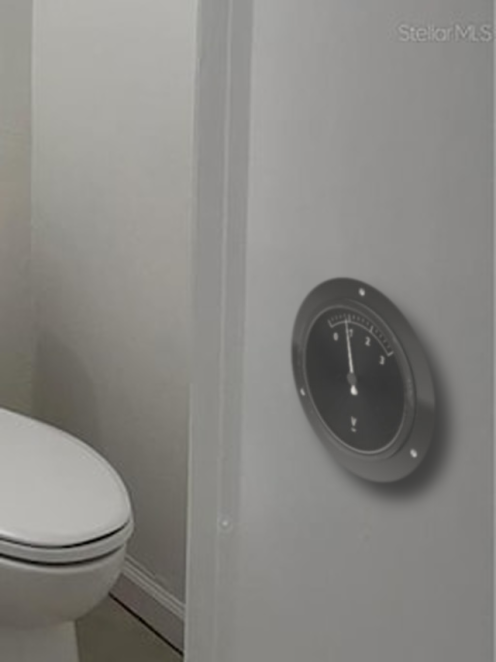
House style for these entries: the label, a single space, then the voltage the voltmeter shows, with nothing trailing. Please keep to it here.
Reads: 1 V
